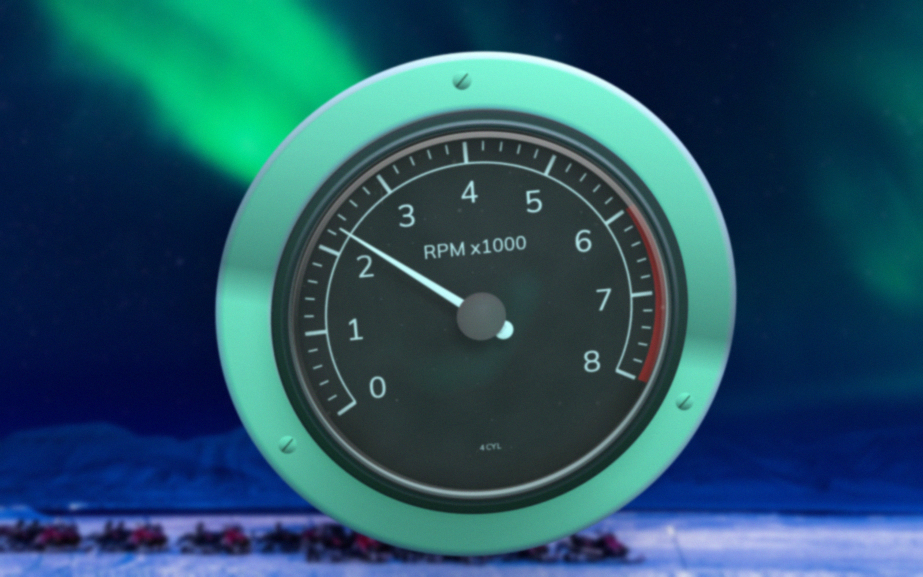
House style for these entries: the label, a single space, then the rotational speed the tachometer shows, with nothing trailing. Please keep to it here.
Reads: 2300 rpm
